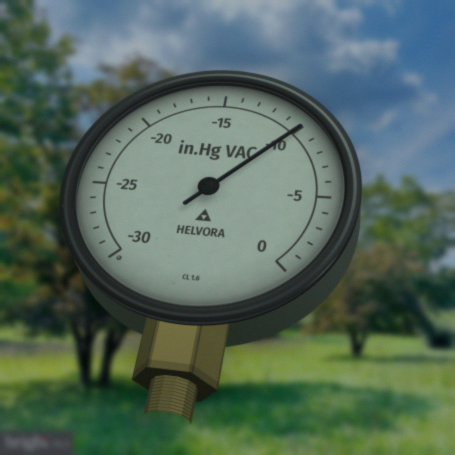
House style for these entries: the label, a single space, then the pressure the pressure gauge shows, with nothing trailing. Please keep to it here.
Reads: -10 inHg
